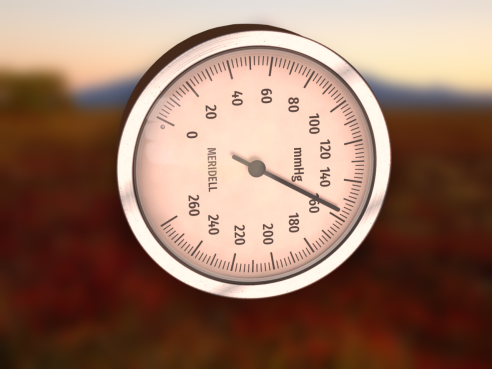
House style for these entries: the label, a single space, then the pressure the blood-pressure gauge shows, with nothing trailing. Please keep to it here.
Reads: 156 mmHg
